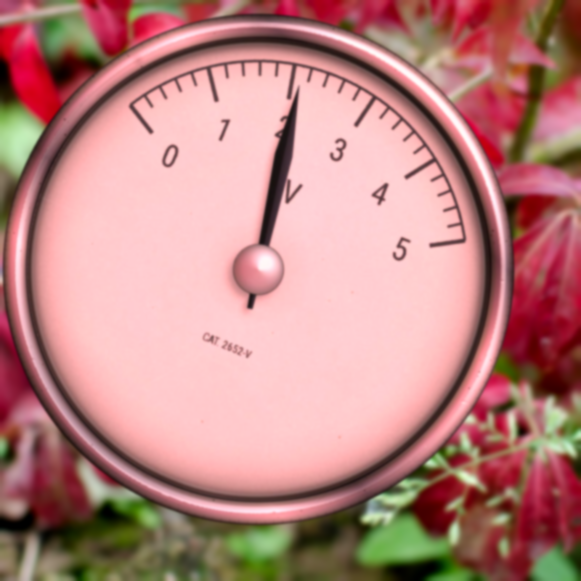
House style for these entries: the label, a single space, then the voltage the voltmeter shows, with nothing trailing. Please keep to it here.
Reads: 2.1 V
